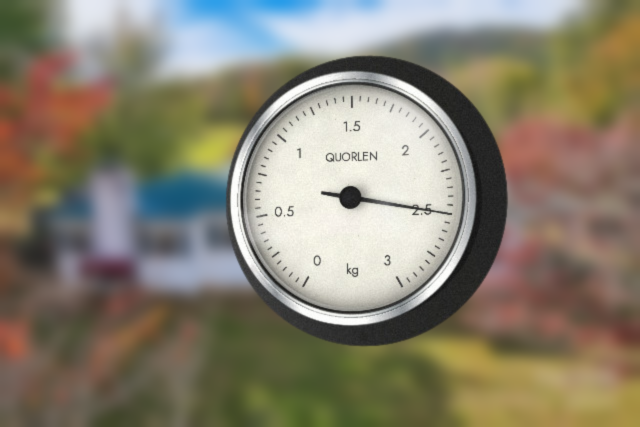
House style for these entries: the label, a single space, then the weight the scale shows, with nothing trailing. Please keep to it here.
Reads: 2.5 kg
